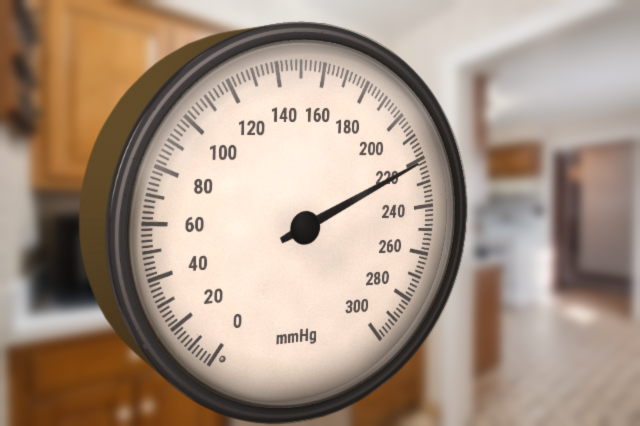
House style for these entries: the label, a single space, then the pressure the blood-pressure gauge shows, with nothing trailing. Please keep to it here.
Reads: 220 mmHg
